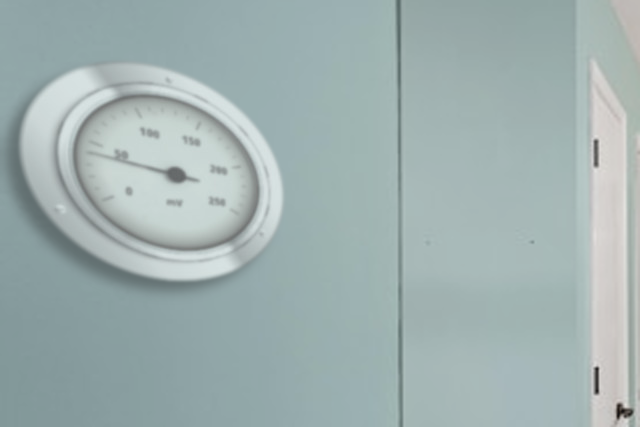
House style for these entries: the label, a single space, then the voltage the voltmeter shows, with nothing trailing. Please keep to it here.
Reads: 40 mV
